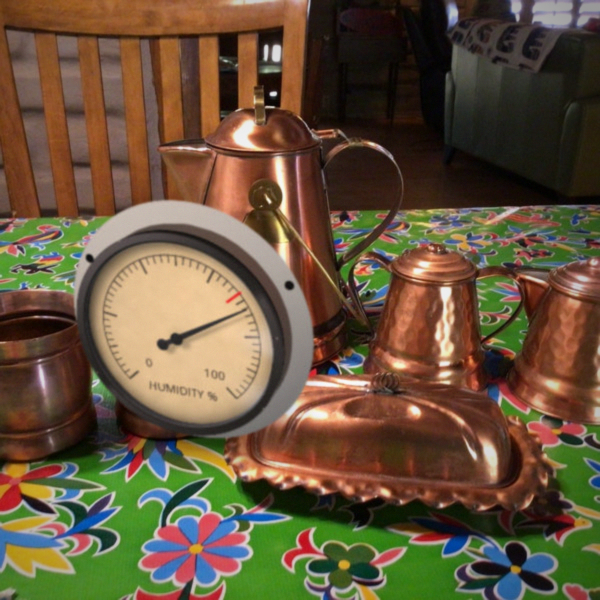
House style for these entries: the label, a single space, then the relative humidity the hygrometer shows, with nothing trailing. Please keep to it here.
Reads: 72 %
